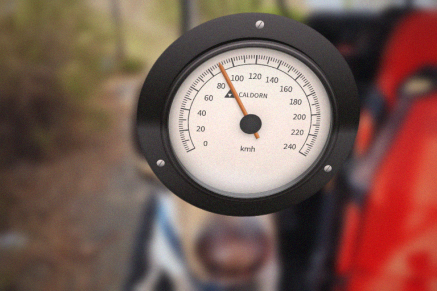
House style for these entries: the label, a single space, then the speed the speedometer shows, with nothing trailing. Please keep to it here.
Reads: 90 km/h
